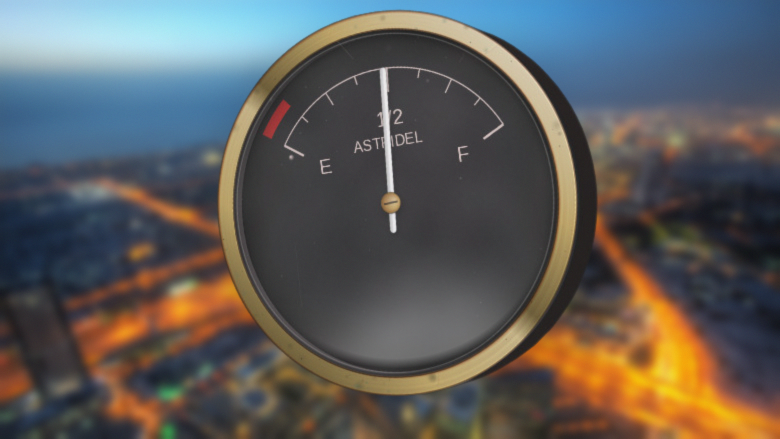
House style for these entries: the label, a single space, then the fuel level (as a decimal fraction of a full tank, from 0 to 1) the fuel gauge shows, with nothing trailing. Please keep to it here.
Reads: 0.5
